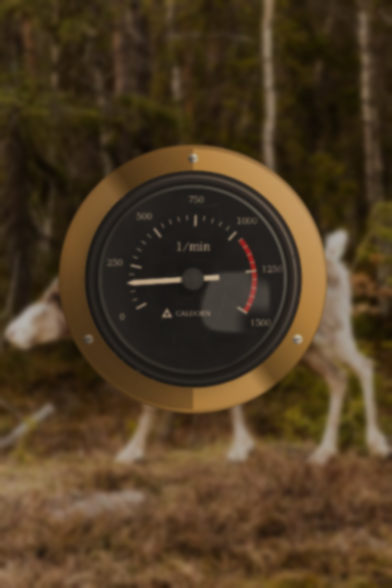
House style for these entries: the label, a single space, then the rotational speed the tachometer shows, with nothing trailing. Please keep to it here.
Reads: 150 rpm
